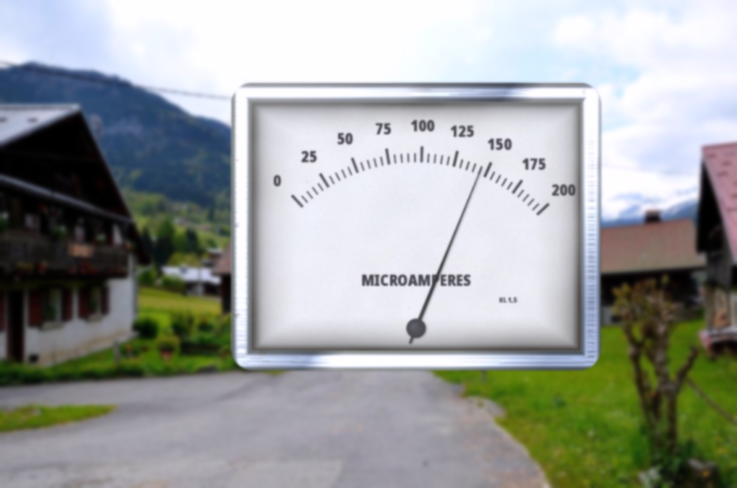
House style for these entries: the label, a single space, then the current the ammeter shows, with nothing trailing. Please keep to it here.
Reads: 145 µA
